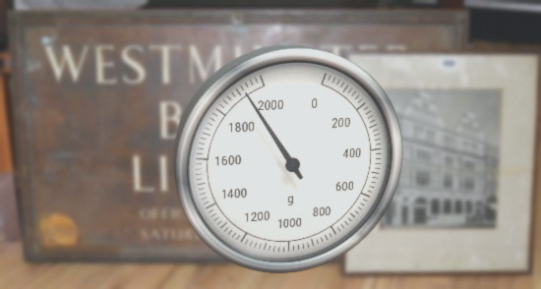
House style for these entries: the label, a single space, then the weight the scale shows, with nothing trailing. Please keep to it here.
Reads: 1920 g
